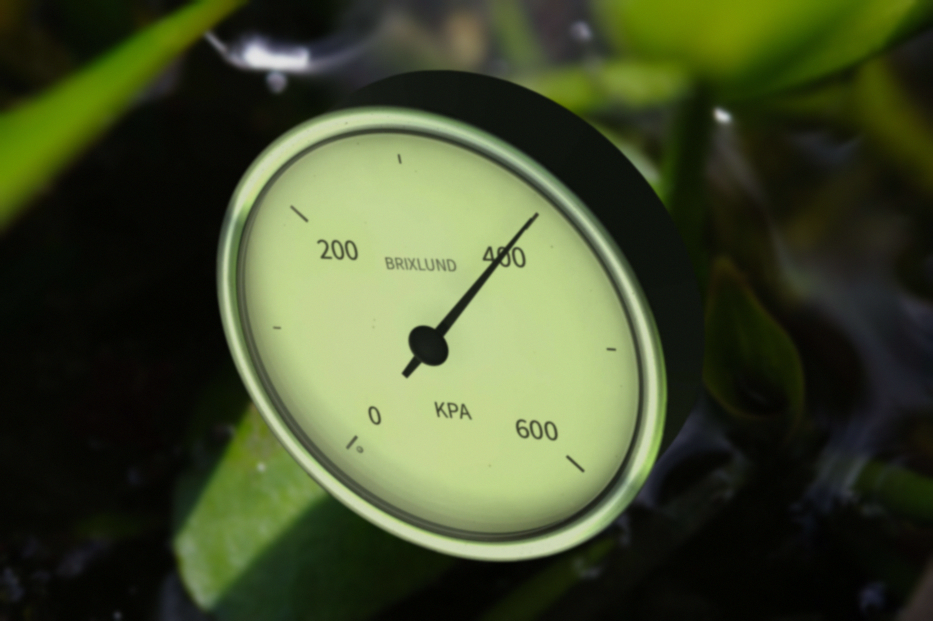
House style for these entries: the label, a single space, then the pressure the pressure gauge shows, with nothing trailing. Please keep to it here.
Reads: 400 kPa
